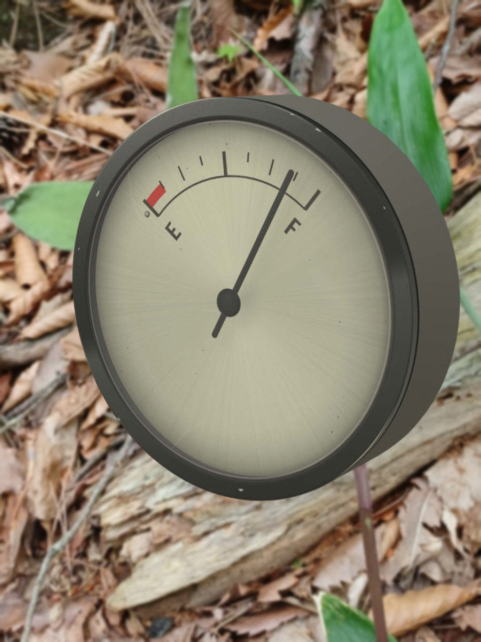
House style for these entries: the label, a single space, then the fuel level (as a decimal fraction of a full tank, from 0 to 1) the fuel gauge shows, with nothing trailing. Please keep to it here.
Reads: 0.875
